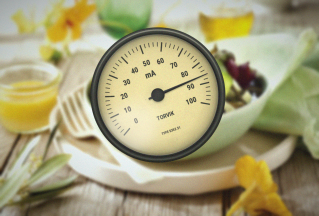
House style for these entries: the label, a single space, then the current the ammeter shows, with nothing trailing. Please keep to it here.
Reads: 86 mA
